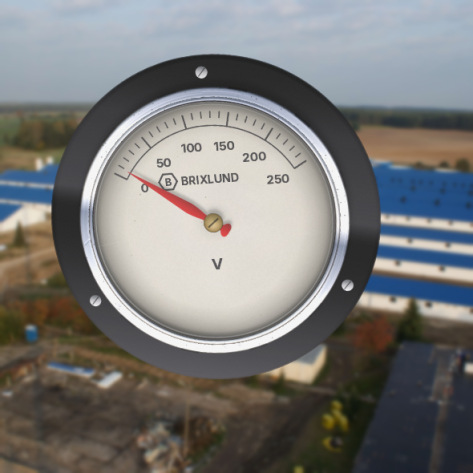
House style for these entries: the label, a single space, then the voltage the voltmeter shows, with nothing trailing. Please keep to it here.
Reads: 10 V
